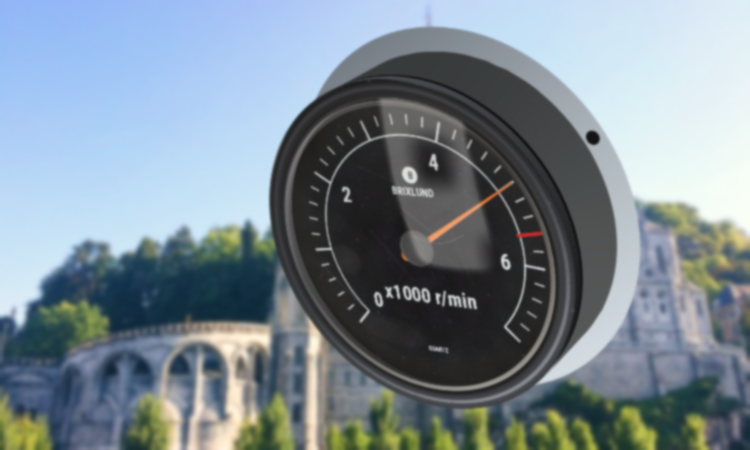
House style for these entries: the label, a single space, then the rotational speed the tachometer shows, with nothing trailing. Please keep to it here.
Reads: 5000 rpm
